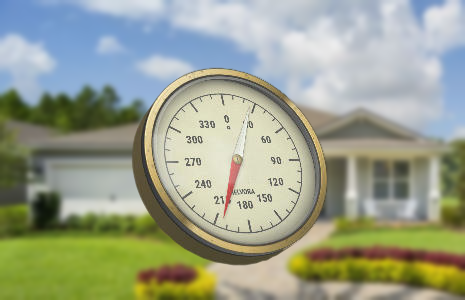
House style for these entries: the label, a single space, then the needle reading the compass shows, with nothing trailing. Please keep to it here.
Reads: 205 °
